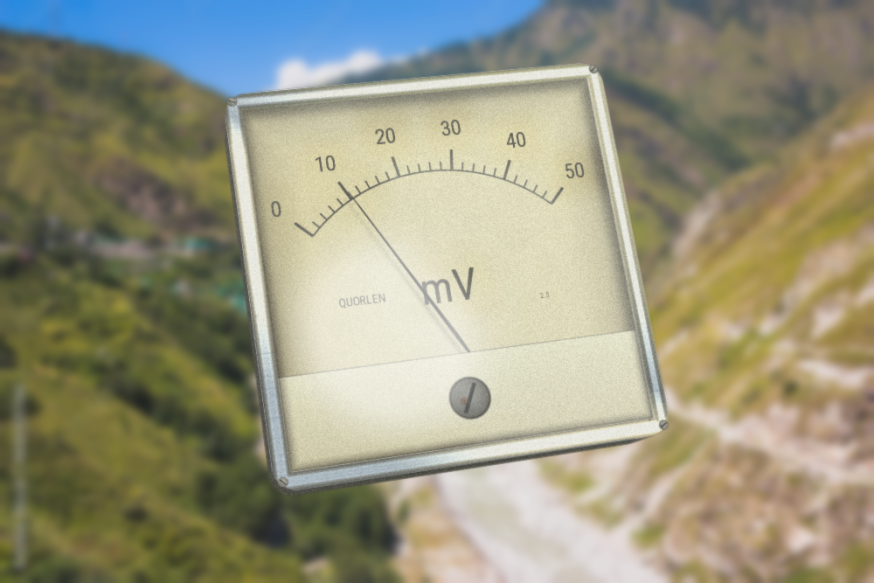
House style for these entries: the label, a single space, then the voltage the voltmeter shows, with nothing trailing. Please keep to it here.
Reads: 10 mV
